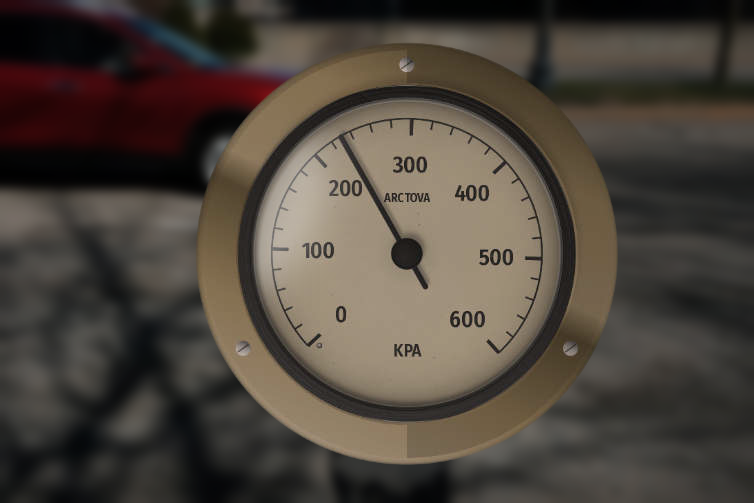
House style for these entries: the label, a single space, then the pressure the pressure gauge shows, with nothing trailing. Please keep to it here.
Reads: 230 kPa
